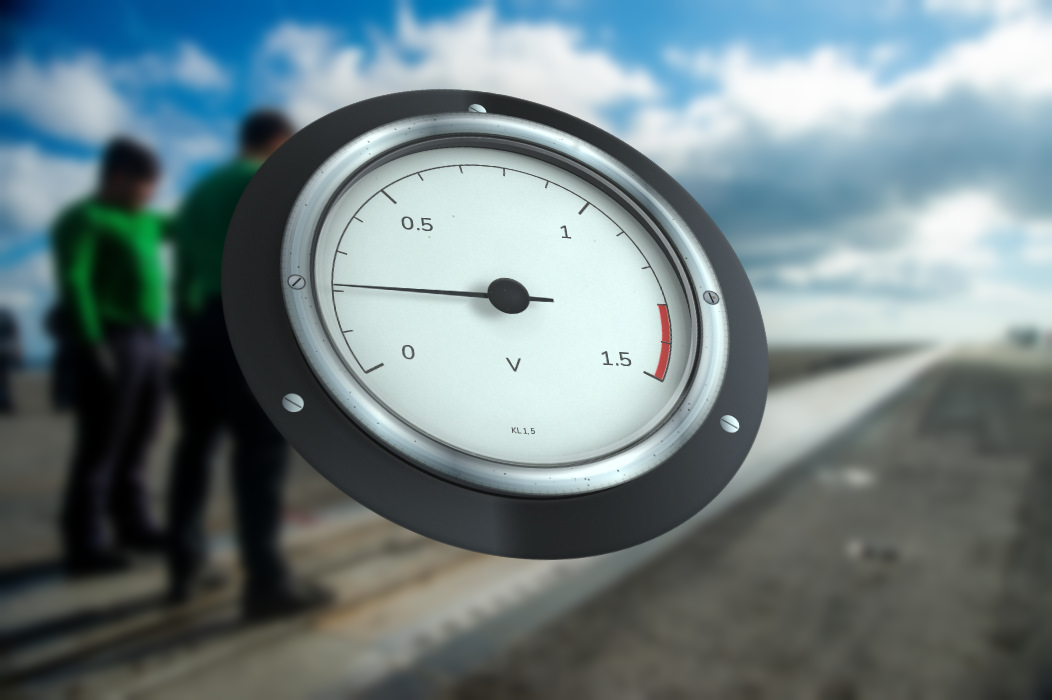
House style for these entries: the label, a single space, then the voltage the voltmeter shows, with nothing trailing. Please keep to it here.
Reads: 0.2 V
